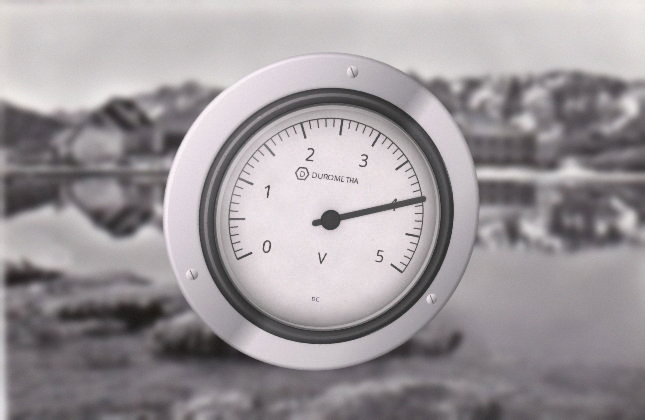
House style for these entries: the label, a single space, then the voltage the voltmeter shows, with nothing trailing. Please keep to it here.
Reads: 4 V
